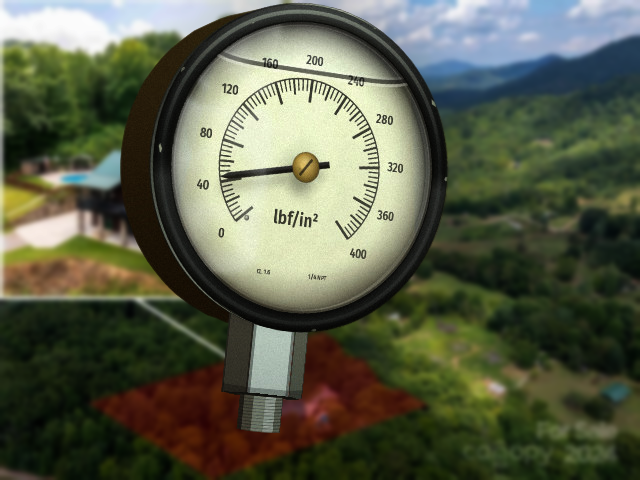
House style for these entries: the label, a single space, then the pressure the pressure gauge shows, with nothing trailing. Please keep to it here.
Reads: 45 psi
